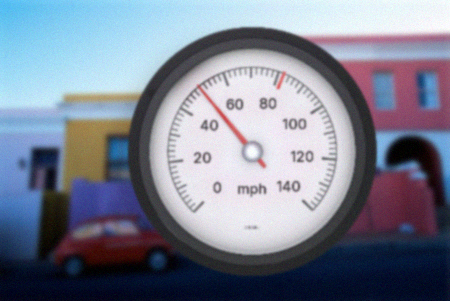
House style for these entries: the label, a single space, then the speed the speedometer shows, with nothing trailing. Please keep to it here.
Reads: 50 mph
